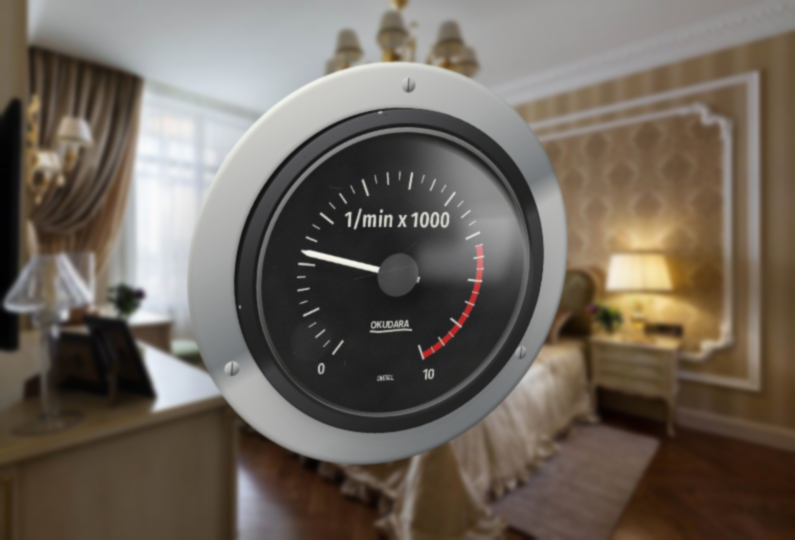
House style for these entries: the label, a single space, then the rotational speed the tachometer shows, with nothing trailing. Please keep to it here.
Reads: 2250 rpm
